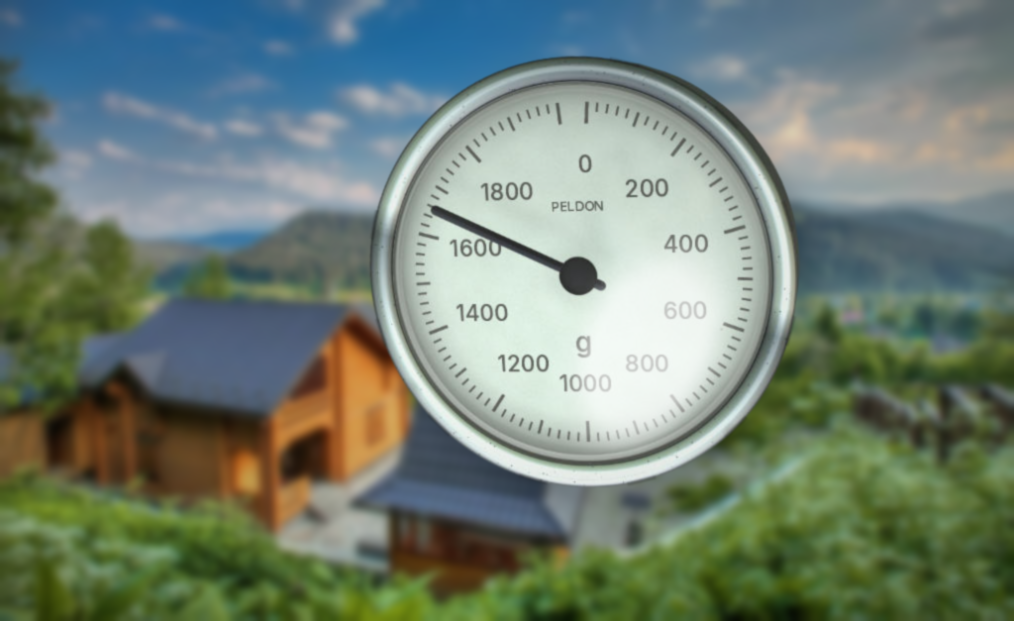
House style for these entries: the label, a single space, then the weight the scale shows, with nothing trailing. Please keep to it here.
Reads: 1660 g
